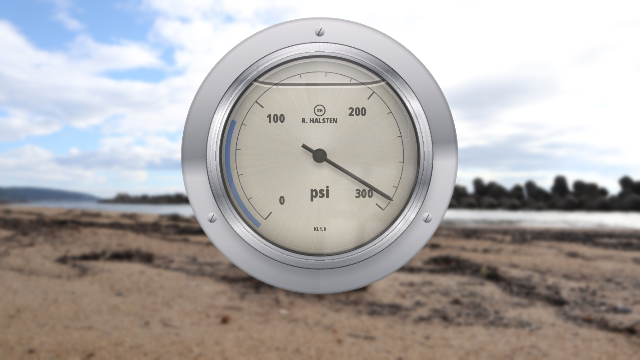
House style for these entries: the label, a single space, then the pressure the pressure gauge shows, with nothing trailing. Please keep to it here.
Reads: 290 psi
